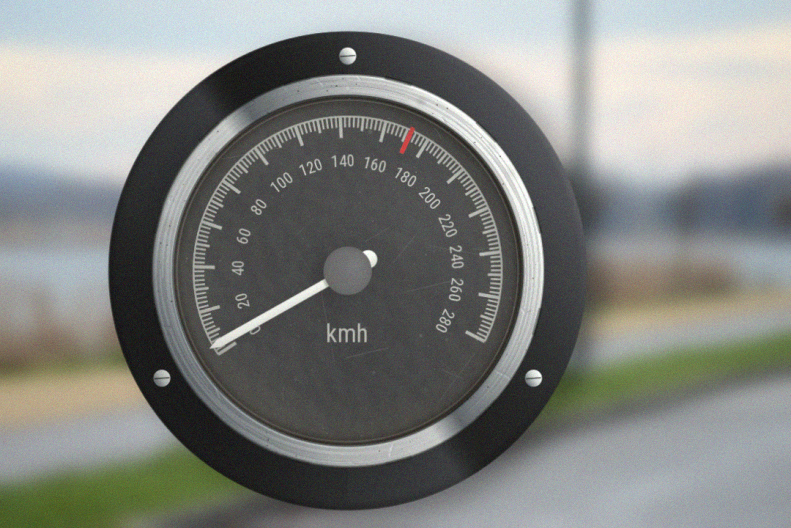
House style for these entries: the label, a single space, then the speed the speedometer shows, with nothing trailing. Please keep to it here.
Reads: 4 km/h
